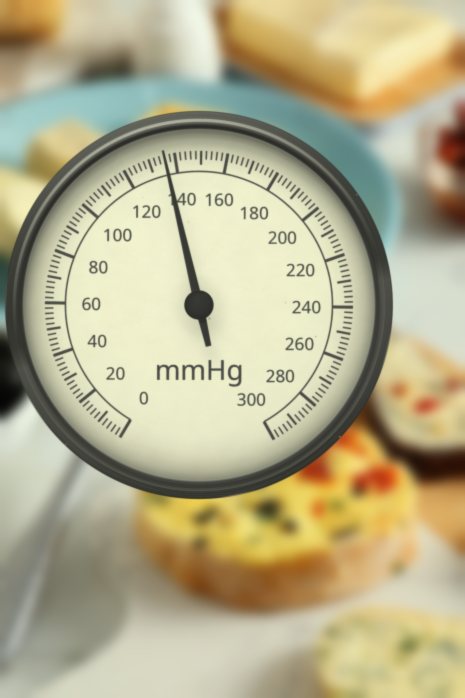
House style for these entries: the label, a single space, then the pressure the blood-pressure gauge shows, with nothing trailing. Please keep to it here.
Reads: 136 mmHg
